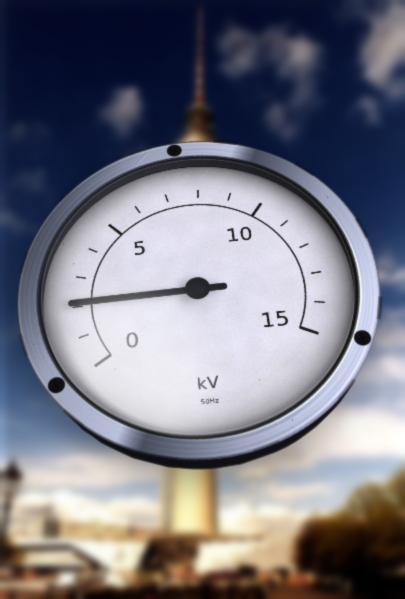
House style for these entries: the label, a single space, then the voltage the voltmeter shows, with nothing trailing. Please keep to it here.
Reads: 2 kV
